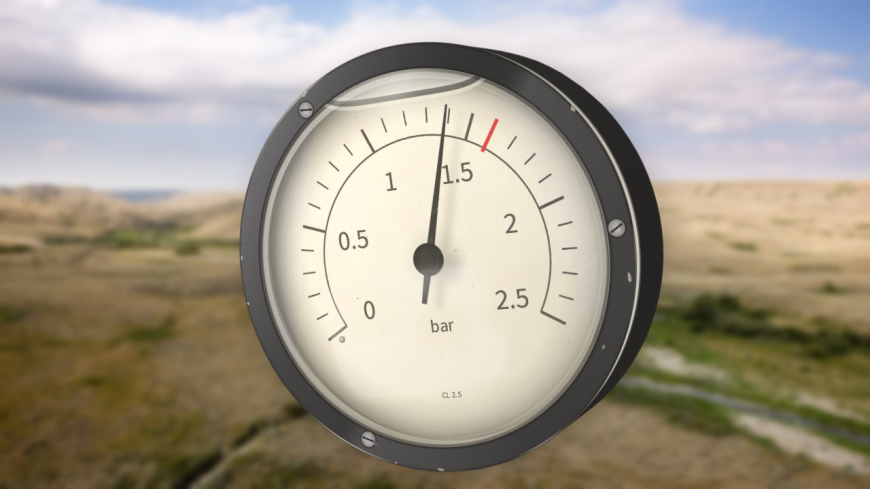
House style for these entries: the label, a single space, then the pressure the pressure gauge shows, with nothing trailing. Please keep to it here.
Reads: 1.4 bar
